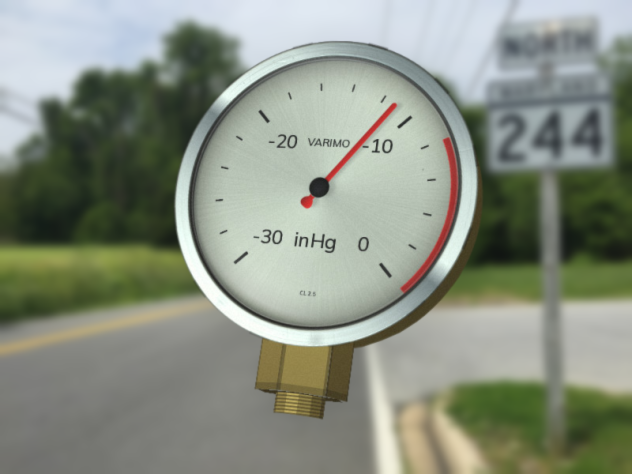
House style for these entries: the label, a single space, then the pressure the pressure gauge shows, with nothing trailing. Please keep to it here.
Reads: -11 inHg
